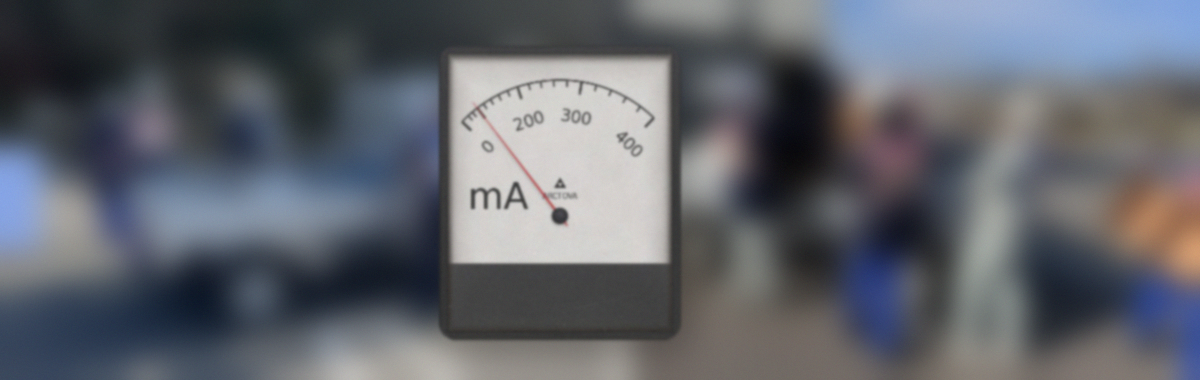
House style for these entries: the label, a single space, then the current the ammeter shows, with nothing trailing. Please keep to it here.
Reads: 100 mA
